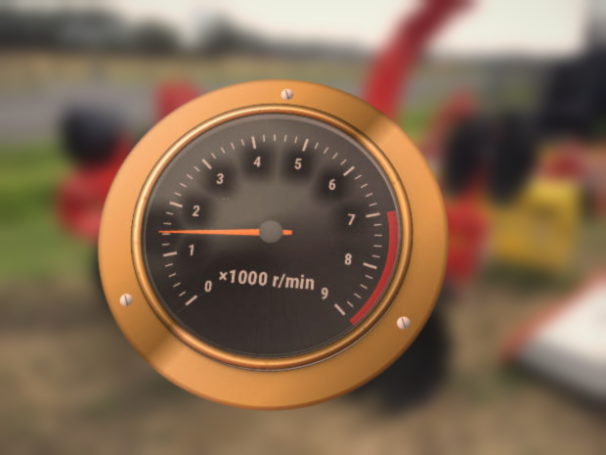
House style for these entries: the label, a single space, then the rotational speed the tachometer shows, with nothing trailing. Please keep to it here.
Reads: 1400 rpm
